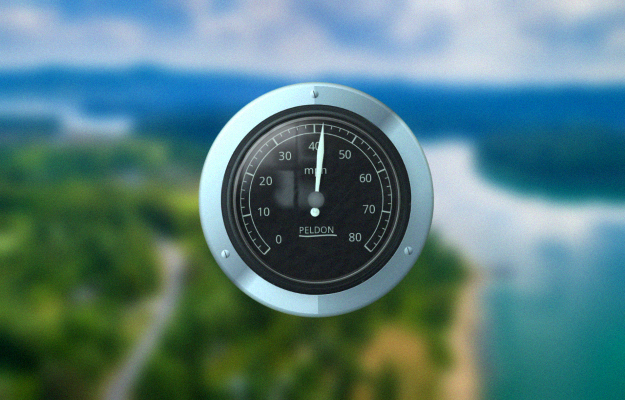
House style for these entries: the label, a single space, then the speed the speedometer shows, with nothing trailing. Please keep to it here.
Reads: 42 mph
